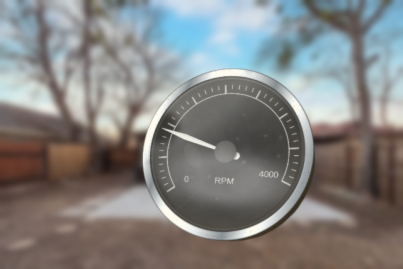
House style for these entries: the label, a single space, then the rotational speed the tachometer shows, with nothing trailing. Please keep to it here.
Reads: 900 rpm
